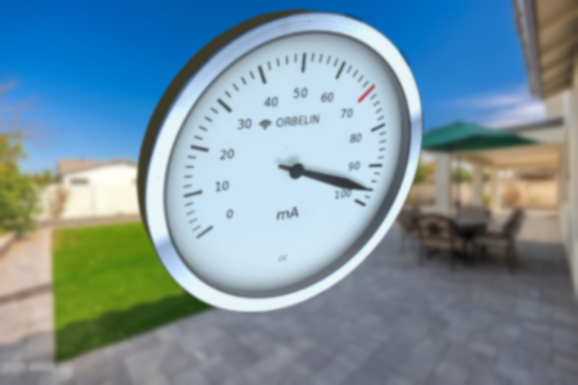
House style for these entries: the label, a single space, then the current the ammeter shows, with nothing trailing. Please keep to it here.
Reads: 96 mA
